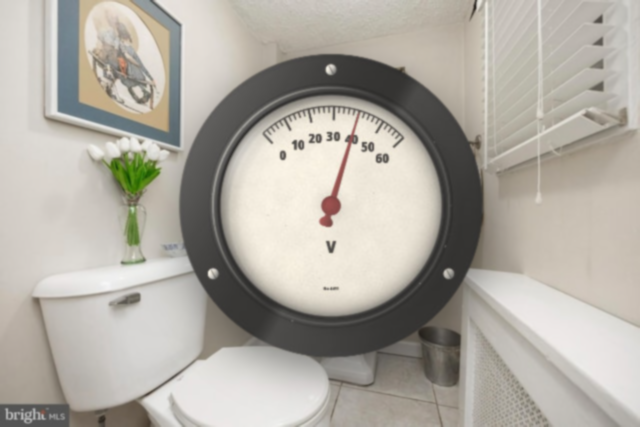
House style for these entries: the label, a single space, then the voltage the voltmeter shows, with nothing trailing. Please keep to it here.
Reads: 40 V
